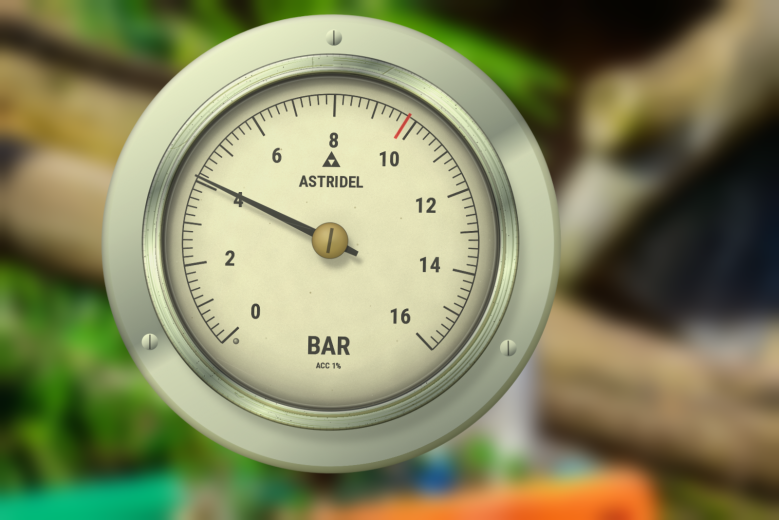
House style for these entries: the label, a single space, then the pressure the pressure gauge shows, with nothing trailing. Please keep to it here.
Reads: 4.1 bar
